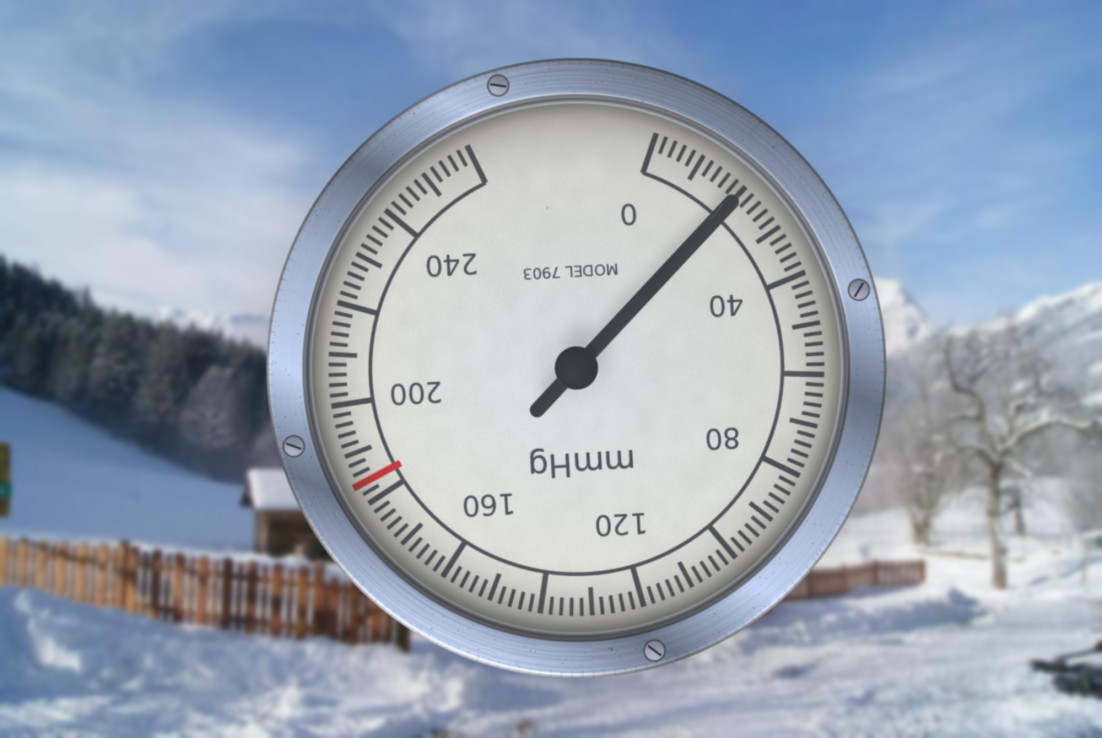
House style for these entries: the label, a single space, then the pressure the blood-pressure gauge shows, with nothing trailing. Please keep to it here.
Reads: 20 mmHg
